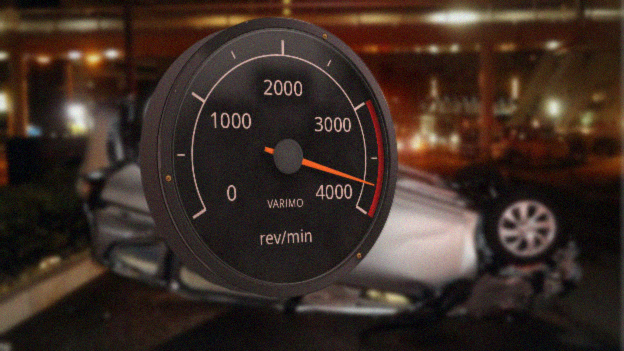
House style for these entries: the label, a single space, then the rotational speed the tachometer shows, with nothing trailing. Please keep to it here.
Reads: 3750 rpm
